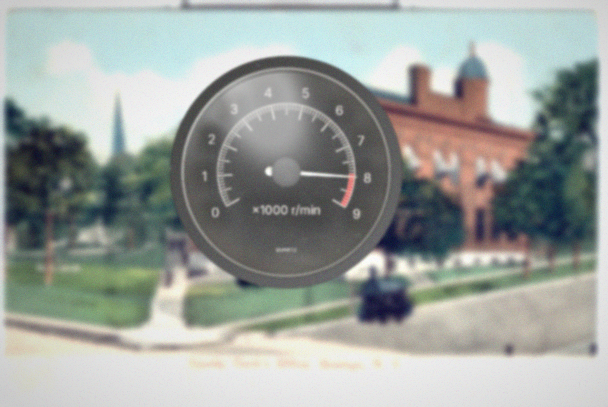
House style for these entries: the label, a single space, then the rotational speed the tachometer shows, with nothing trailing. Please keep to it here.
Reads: 8000 rpm
